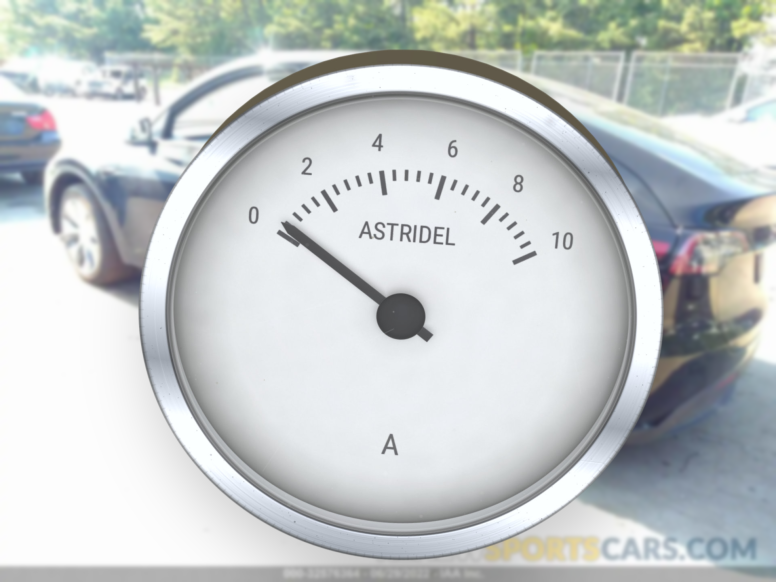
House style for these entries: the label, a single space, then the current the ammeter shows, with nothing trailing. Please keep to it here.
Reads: 0.4 A
